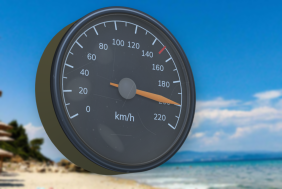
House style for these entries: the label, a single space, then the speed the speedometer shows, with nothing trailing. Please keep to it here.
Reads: 200 km/h
